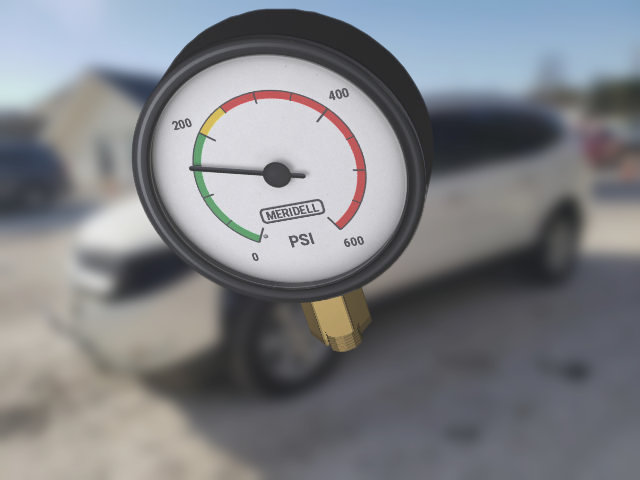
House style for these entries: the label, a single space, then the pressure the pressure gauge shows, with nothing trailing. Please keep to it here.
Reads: 150 psi
